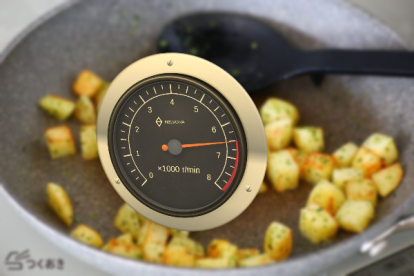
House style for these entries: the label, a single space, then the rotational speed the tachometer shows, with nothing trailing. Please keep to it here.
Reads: 6500 rpm
